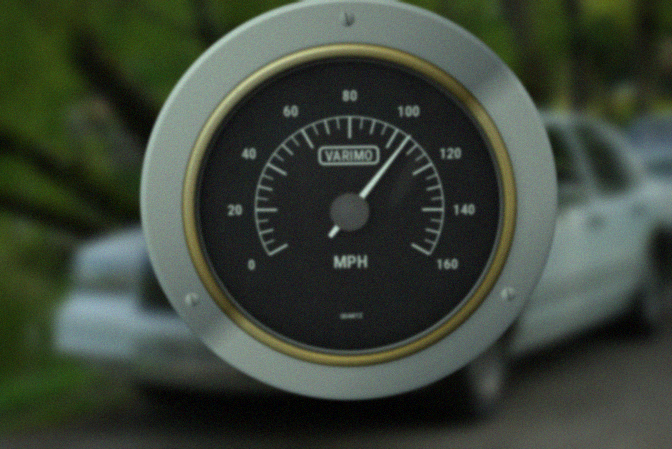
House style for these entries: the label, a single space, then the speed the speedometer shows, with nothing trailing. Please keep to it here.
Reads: 105 mph
